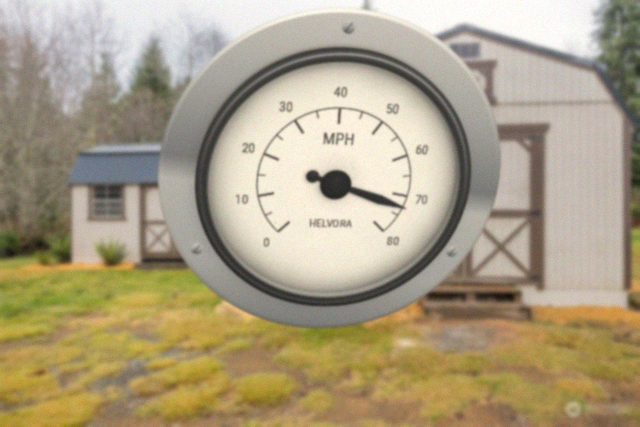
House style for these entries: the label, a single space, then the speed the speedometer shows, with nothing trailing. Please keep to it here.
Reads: 72.5 mph
